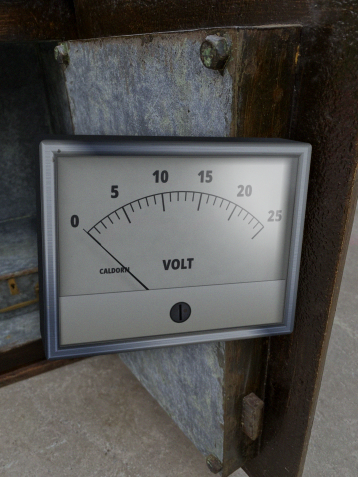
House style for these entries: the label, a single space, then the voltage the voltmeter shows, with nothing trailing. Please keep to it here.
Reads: 0 V
